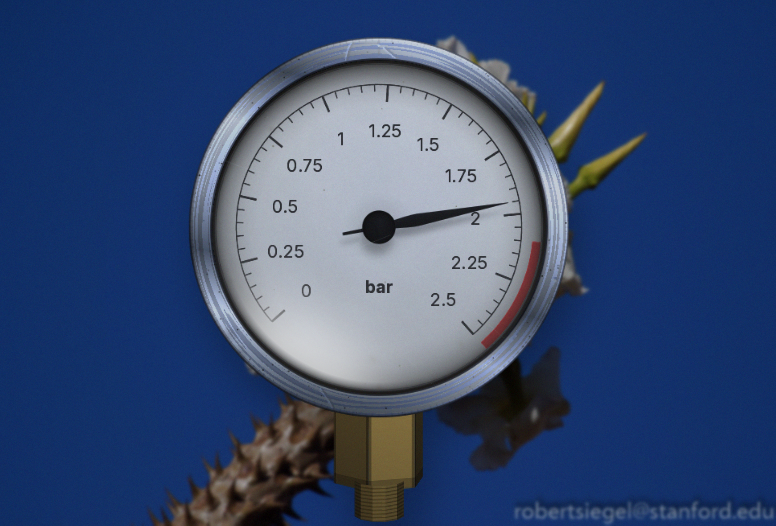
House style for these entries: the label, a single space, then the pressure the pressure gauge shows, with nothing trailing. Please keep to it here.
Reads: 1.95 bar
